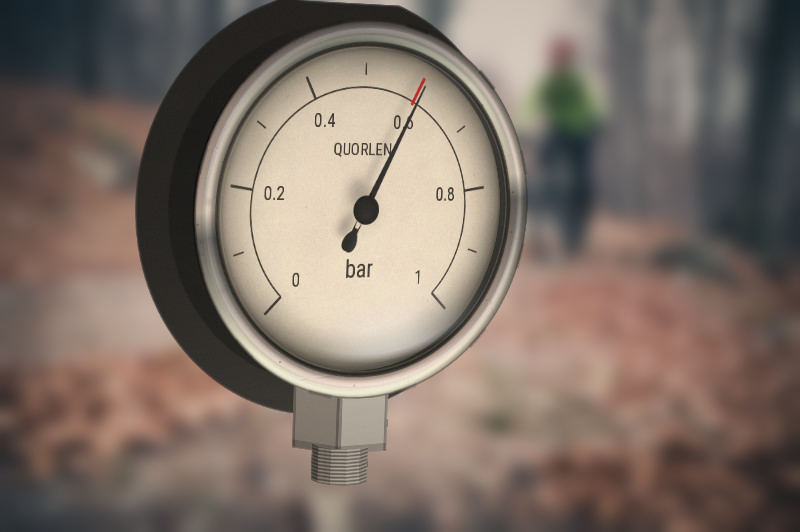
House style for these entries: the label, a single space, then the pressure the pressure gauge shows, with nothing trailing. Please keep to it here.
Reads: 0.6 bar
